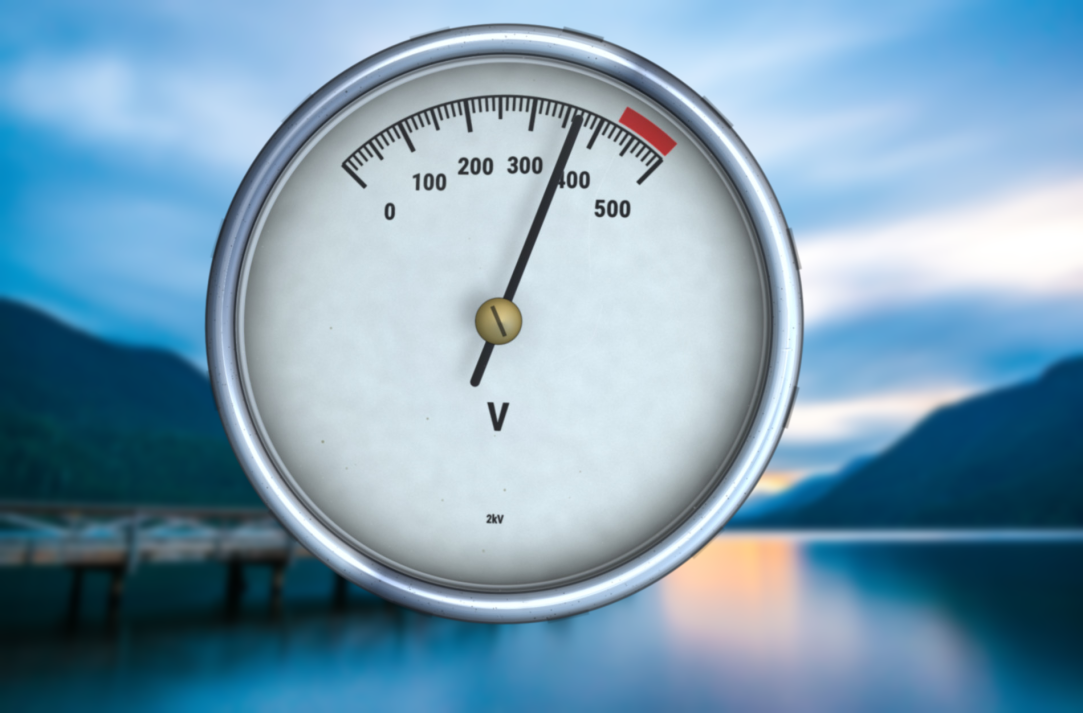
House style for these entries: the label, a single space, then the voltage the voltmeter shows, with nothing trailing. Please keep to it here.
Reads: 370 V
